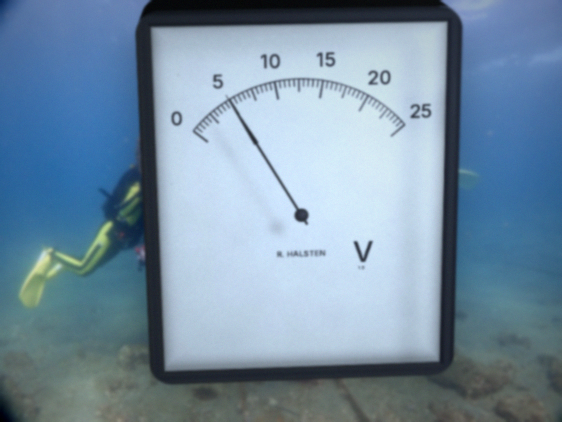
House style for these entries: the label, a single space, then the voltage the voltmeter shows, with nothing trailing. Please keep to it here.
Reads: 5 V
